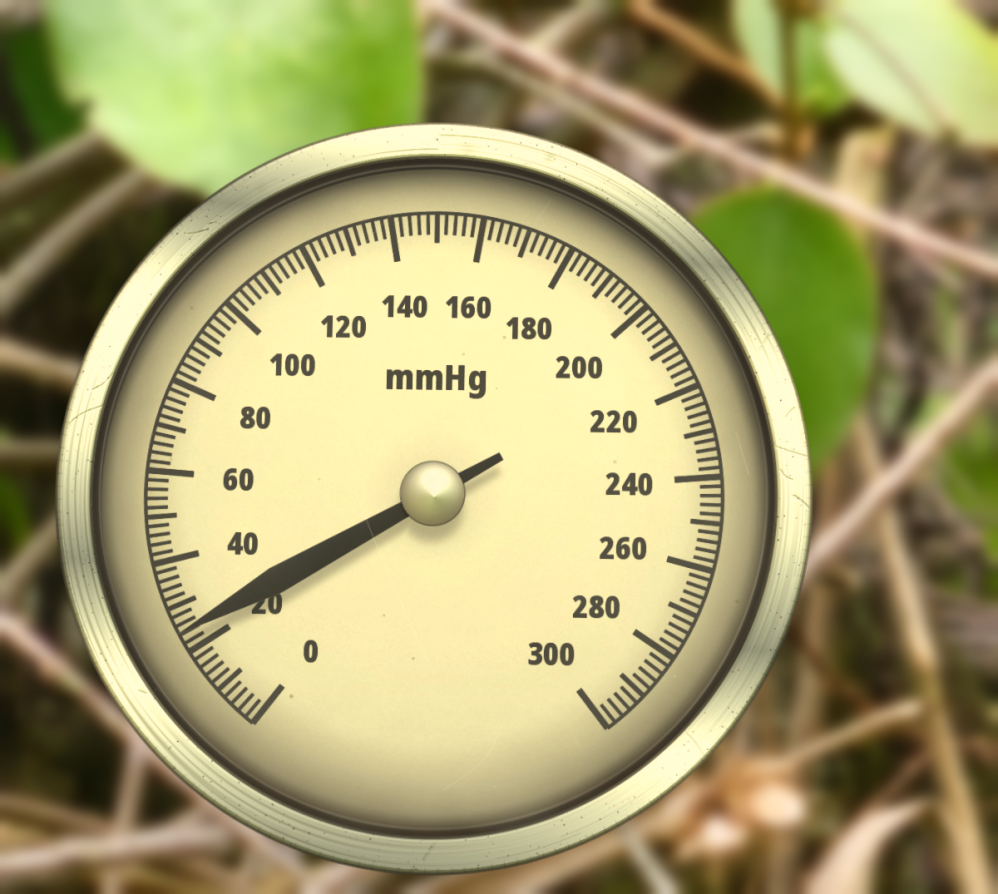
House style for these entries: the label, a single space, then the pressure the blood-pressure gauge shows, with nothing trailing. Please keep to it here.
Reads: 24 mmHg
